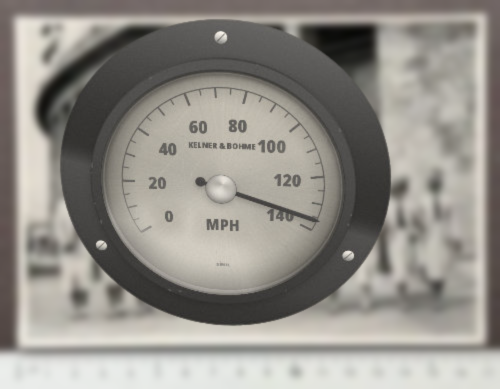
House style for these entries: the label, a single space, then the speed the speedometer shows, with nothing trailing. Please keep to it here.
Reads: 135 mph
